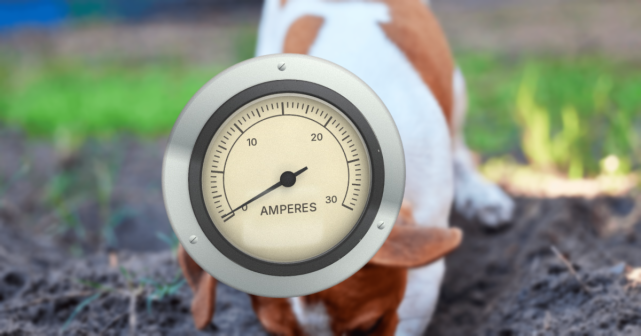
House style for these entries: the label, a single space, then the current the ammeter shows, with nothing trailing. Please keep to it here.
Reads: 0.5 A
